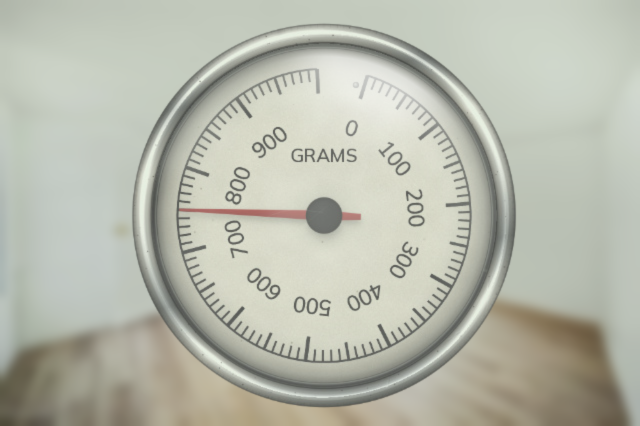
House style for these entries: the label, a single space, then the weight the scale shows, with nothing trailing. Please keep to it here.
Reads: 750 g
